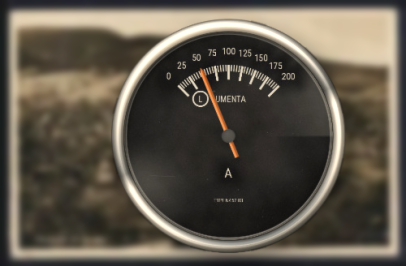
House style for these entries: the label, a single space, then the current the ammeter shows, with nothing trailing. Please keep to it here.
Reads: 50 A
